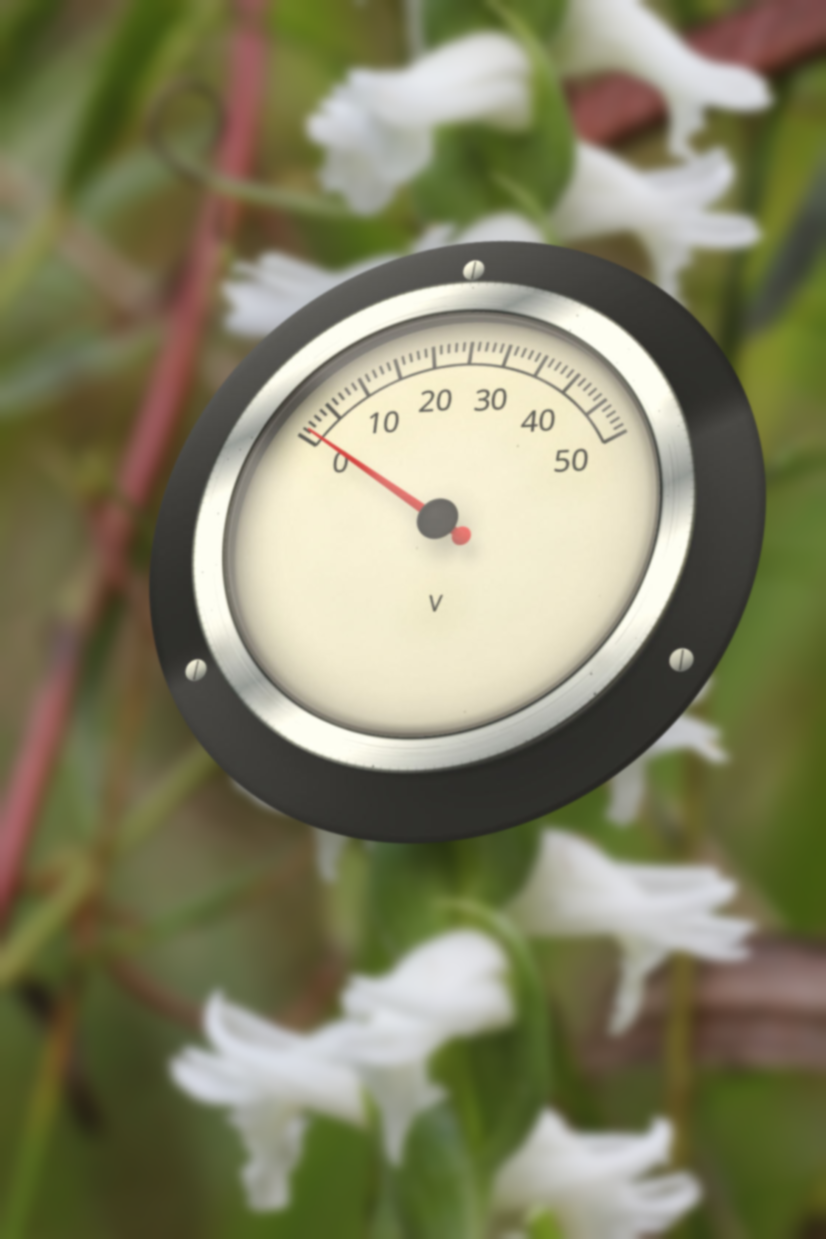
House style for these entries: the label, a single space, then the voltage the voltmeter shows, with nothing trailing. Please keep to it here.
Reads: 1 V
